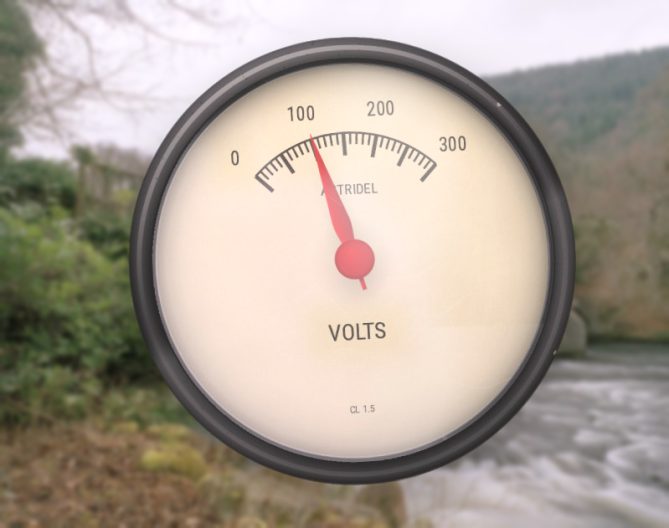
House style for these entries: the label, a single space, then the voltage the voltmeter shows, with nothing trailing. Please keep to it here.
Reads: 100 V
